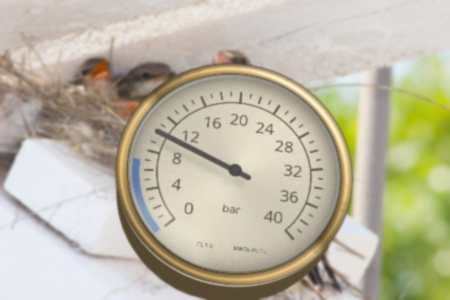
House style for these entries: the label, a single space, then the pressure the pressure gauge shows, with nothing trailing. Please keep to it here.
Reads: 10 bar
